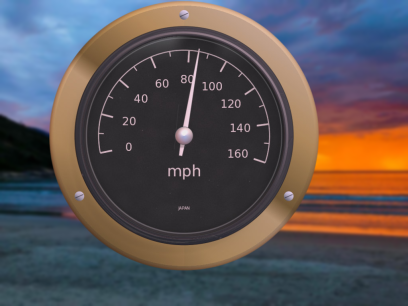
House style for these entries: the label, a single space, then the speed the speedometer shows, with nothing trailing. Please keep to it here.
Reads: 85 mph
